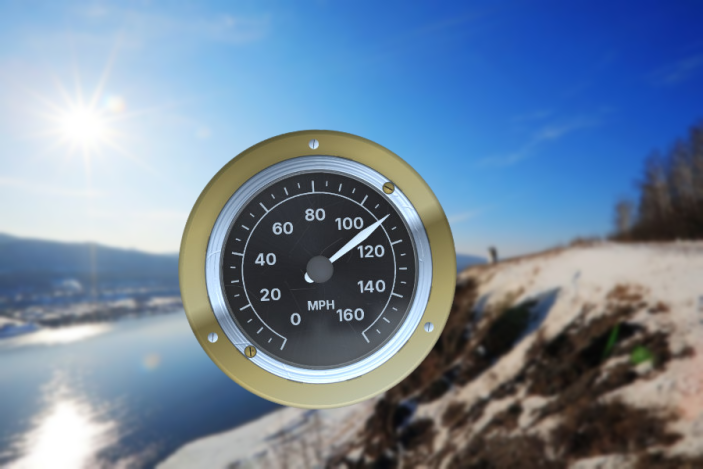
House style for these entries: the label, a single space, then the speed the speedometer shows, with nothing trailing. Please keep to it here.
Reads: 110 mph
